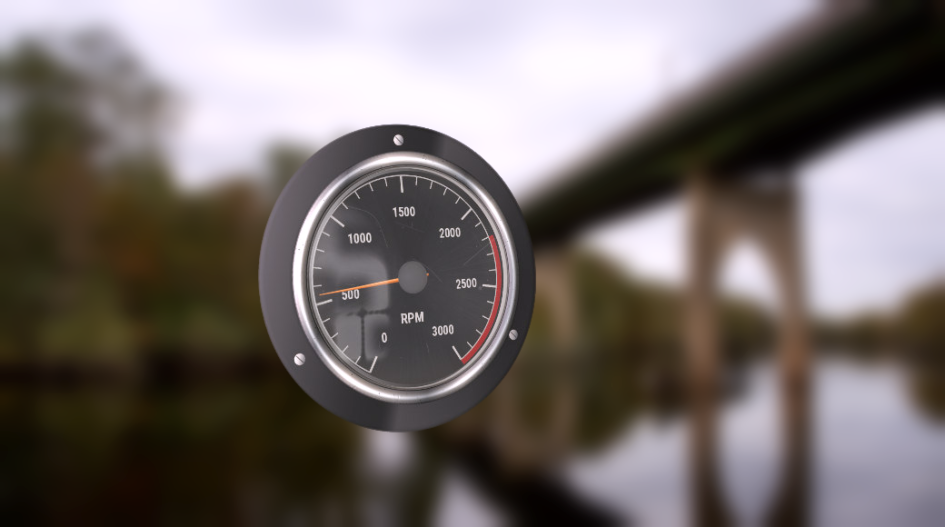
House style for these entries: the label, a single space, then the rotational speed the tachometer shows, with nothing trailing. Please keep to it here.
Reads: 550 rpm
